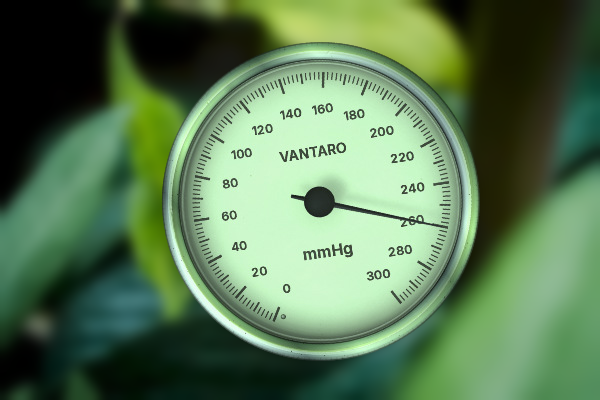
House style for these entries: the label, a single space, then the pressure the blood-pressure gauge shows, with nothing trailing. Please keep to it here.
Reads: 260 mmHg
